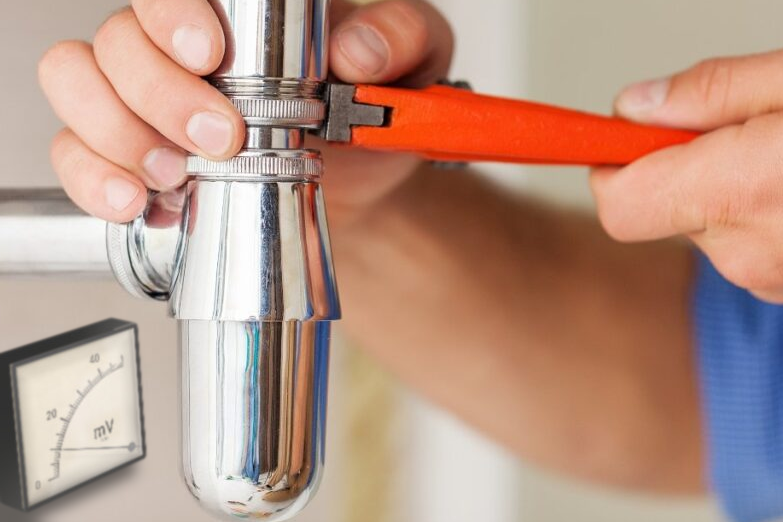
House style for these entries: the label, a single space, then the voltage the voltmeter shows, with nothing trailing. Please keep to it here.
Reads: 10 mV
